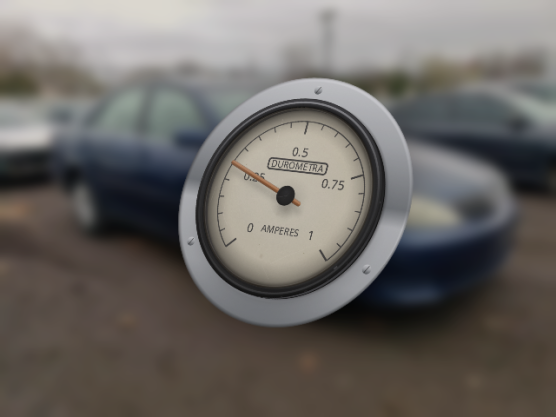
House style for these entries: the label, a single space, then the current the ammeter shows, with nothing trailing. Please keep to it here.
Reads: 0.25 A
